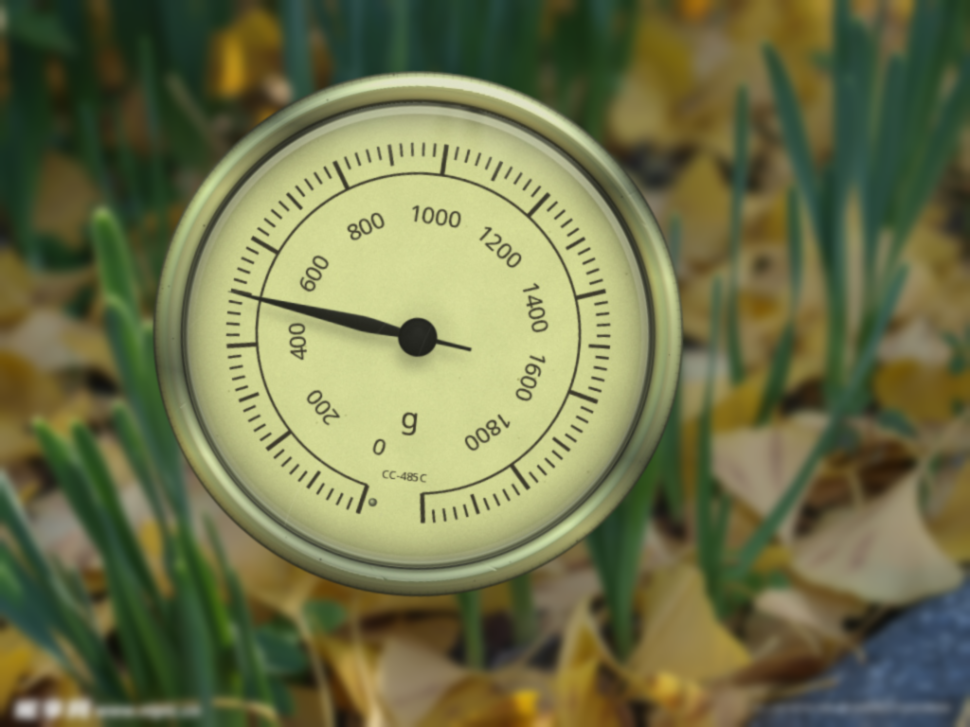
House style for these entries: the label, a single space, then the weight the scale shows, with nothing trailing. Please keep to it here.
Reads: 500 g
